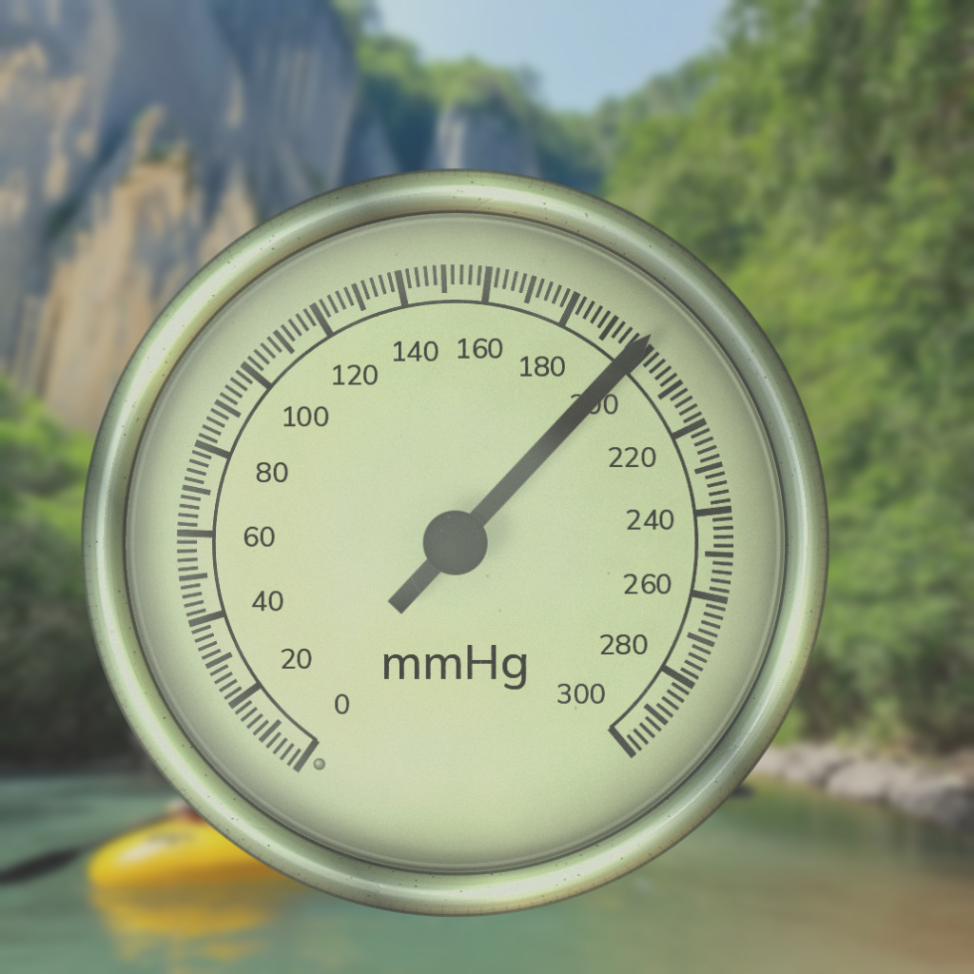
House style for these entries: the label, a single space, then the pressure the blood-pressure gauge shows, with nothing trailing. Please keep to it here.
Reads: 198 mmHg
